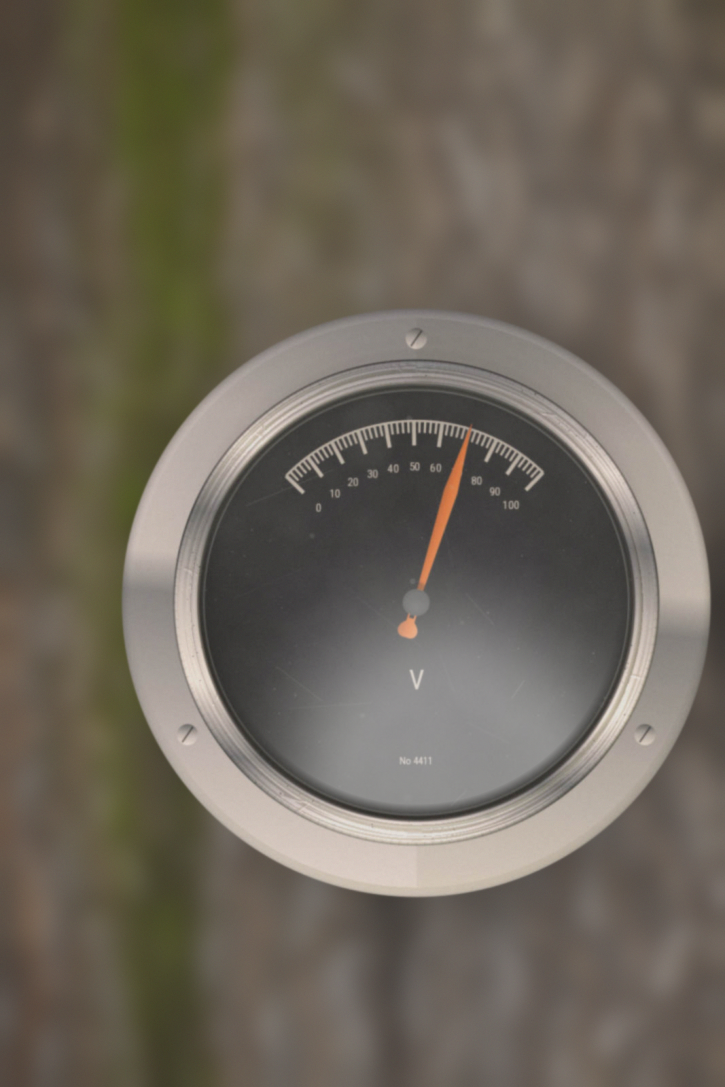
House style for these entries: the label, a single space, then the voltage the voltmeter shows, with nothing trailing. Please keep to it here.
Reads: 70 V
